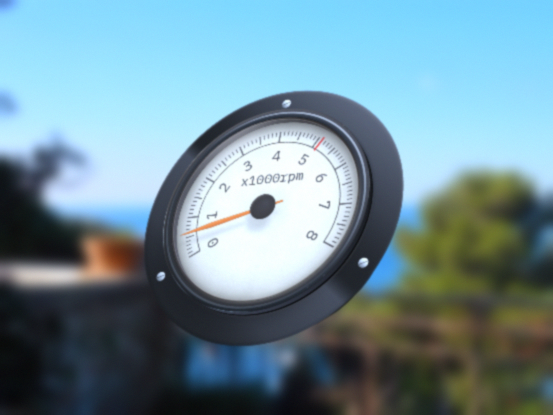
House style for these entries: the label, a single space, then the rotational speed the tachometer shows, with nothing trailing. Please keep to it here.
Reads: 500 rpm
